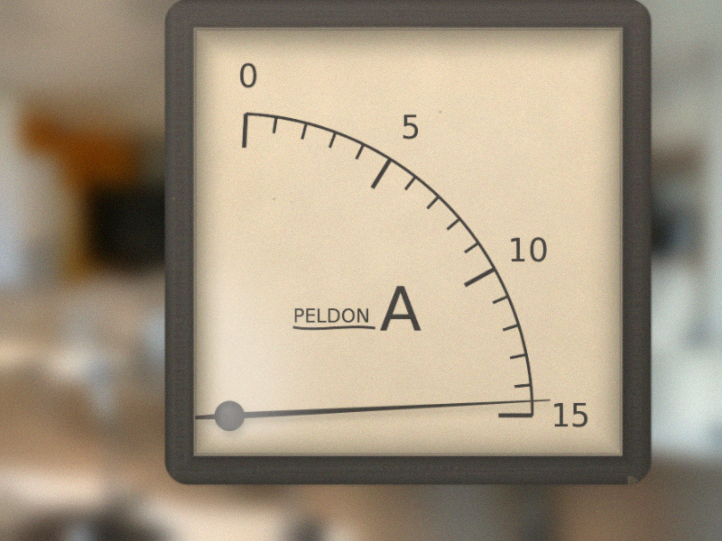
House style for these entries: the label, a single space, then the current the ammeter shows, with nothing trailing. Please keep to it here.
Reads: 14.5 A
